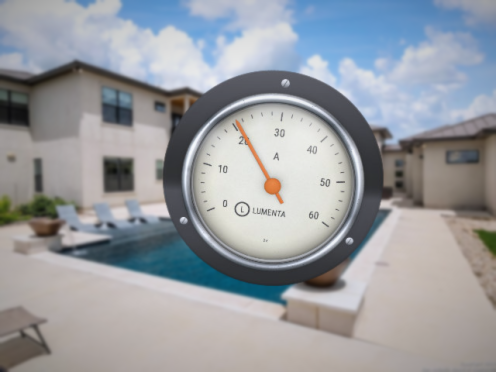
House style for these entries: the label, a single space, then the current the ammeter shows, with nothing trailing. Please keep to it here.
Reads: 21 A
